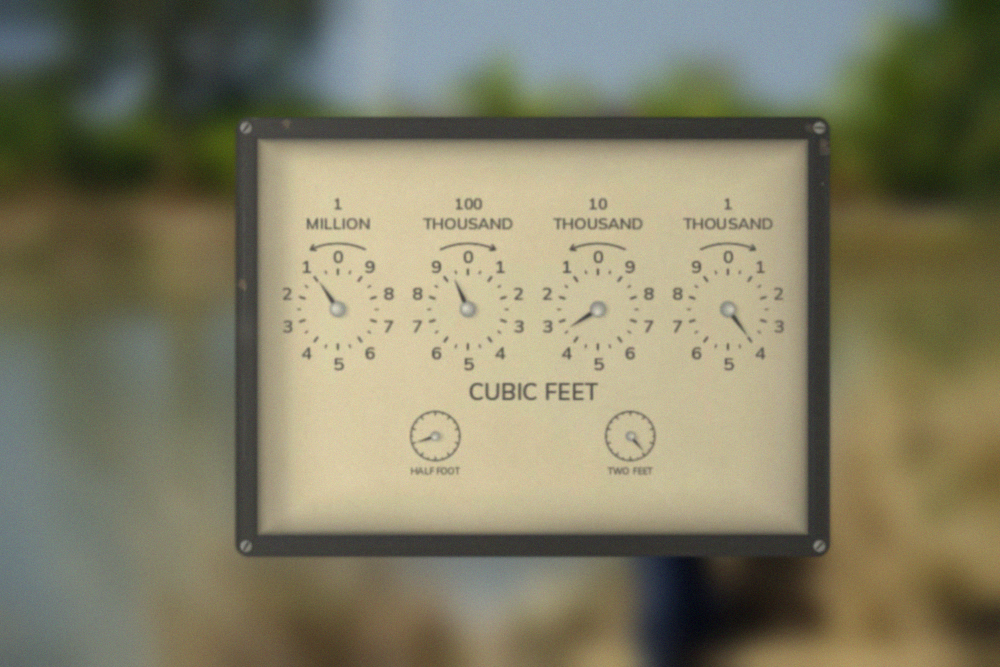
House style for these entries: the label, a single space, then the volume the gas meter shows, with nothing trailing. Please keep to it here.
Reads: 93400 ft³
